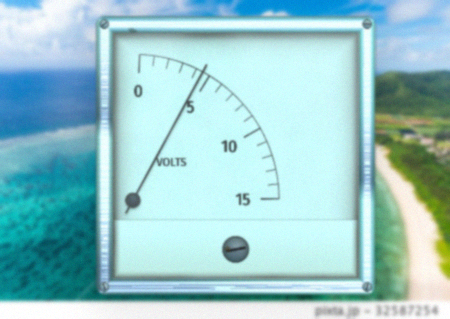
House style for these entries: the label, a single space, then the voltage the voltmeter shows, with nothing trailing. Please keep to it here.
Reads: 4.5 V
